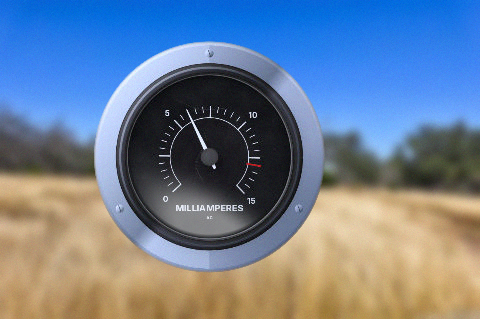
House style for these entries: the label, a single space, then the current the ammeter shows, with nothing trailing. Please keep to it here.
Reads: 6 mA
